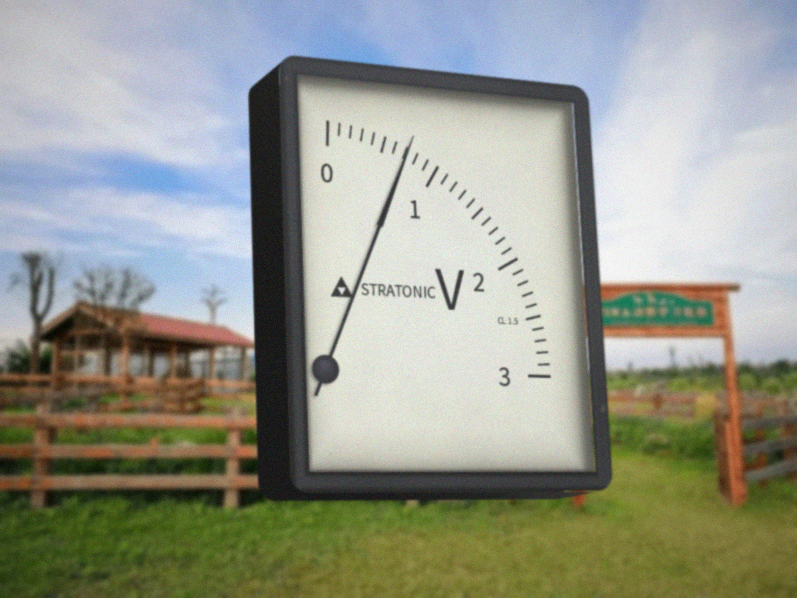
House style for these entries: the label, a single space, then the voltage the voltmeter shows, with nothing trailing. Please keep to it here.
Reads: 0.7 V
